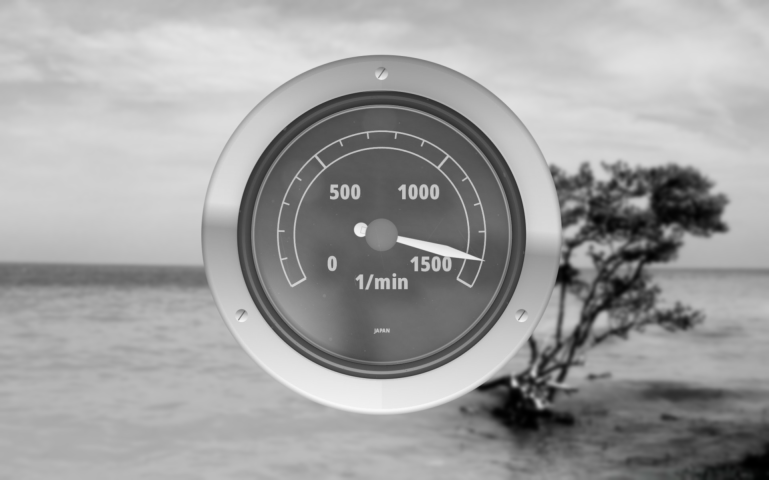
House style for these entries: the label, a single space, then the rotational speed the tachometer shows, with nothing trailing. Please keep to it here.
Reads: 1400 rpm
